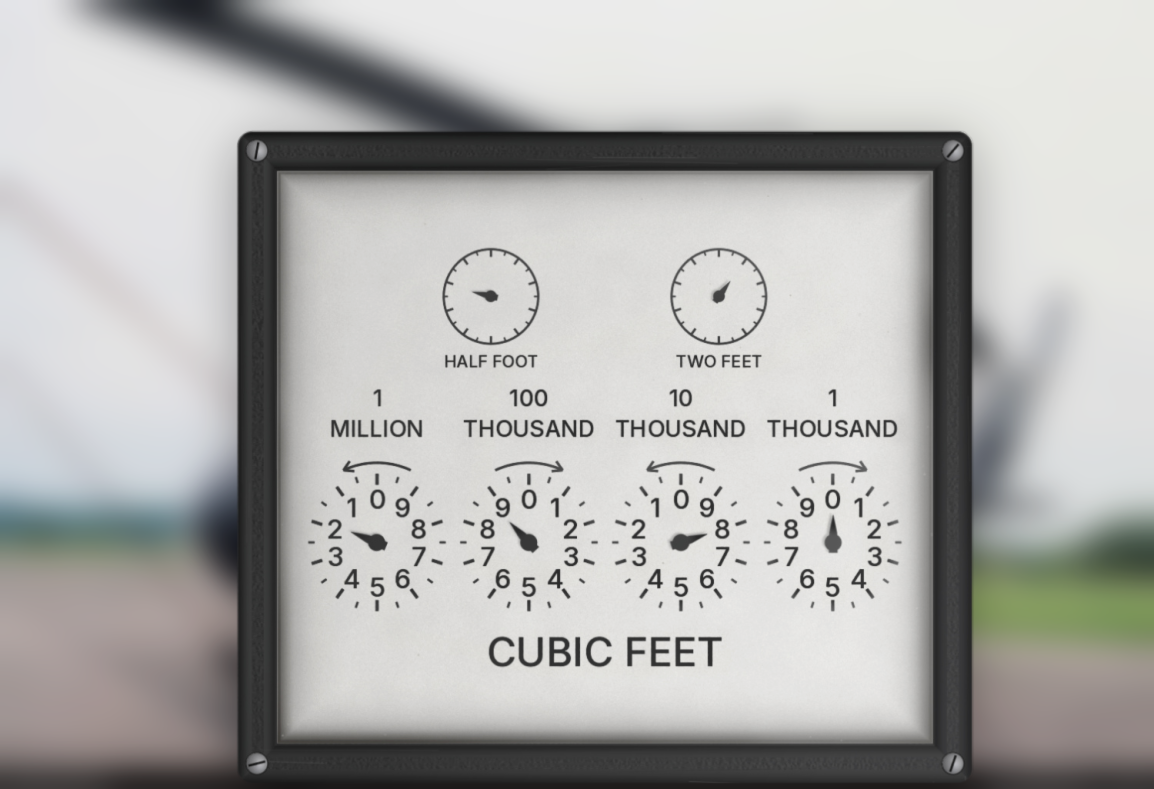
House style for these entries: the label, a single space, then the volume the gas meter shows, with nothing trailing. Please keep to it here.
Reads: 188000 ft³
